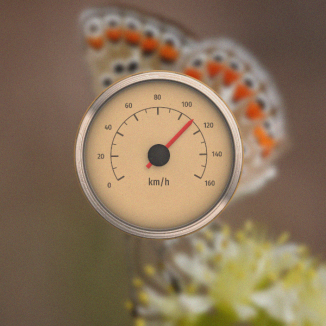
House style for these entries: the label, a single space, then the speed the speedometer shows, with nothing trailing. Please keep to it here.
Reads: 110 km/h
